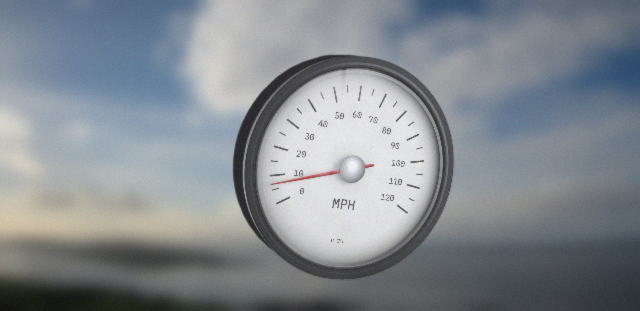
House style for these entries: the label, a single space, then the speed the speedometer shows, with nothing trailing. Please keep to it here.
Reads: 7.5 mph
